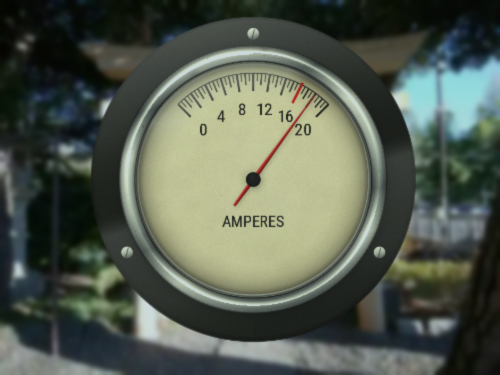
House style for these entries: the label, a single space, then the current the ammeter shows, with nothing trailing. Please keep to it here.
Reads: 18 A
